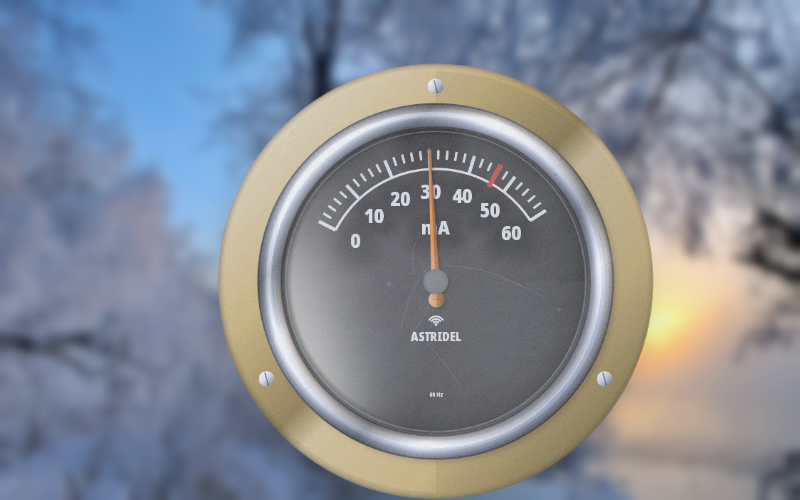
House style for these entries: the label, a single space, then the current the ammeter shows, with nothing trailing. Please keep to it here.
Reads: 30 mA
